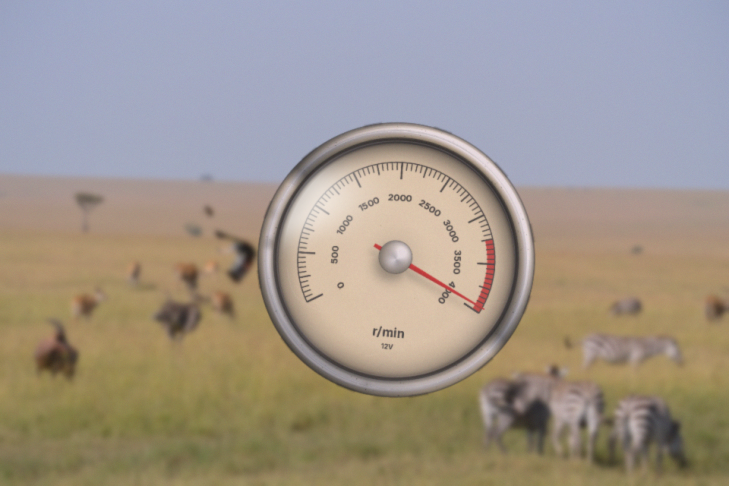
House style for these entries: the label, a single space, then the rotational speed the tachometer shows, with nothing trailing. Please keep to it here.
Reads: 3950 rpm
